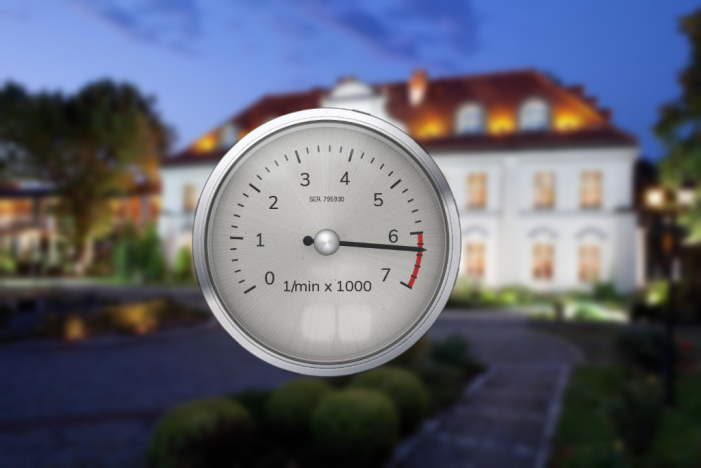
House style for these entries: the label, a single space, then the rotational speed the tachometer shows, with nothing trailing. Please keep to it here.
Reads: 6300 rpm
